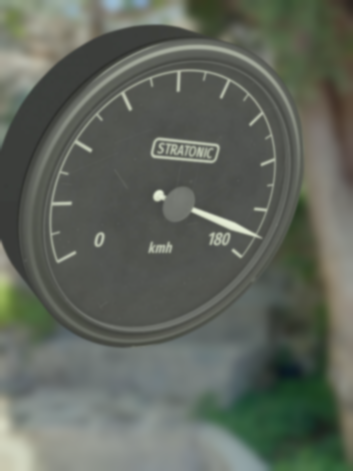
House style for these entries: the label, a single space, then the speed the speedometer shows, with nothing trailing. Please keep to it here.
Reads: 170 km/h
